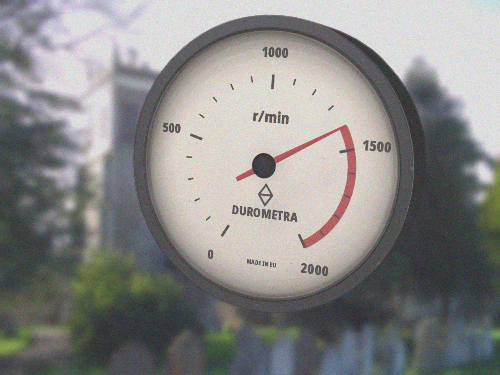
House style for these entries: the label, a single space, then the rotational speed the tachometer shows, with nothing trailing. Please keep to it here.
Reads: 1400 rpm
